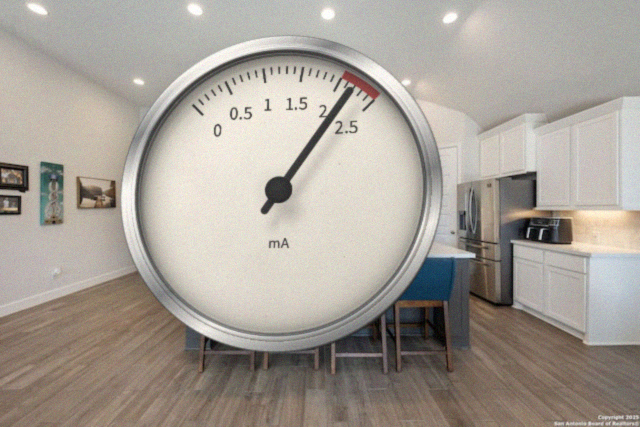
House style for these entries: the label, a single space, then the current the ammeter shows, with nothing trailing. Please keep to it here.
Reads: 2.2 mA
